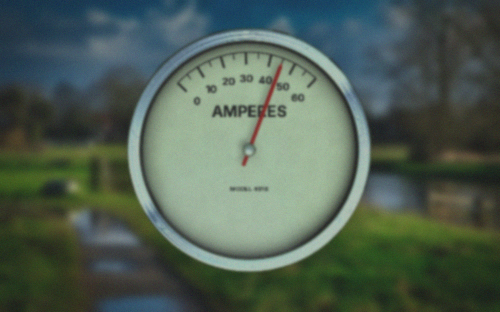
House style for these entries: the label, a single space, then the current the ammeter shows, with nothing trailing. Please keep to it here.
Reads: 45 A
